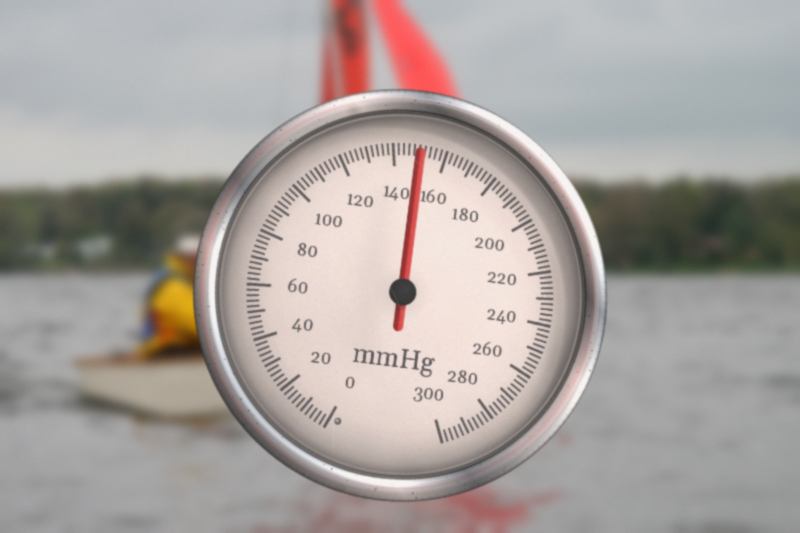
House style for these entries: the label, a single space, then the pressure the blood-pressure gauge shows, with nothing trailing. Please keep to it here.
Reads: 150 mmHg
